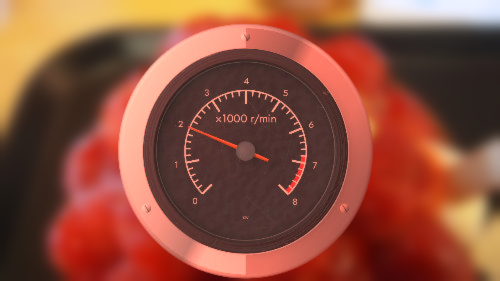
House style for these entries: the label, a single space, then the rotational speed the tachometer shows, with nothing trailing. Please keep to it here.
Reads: 2000 rpm
